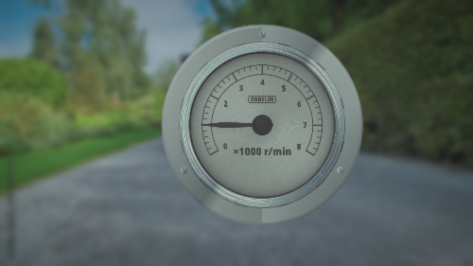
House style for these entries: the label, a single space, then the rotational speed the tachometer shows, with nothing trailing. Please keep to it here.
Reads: 1000 rpm
